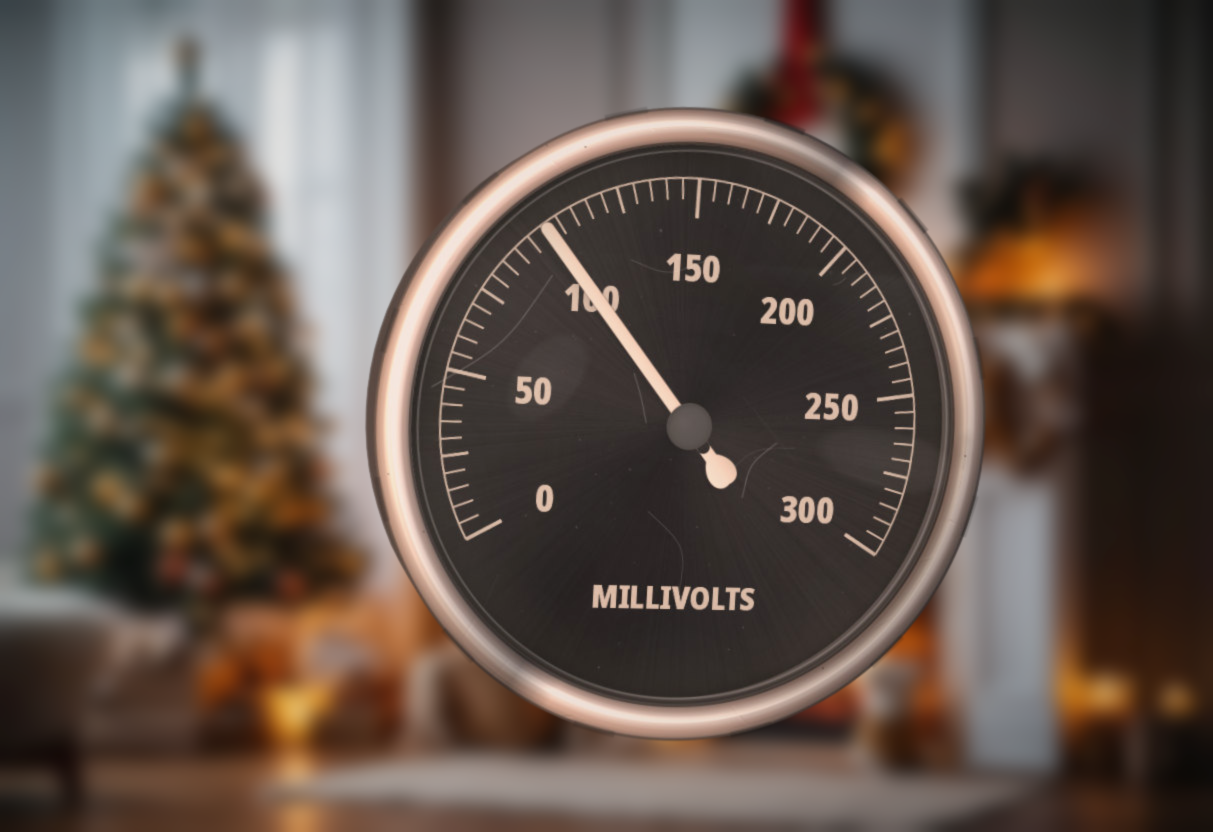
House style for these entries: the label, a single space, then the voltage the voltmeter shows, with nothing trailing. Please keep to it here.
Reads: 100 mV
